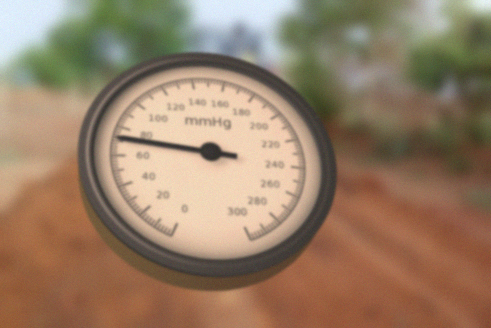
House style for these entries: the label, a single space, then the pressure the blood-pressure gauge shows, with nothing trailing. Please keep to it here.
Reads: 70 mmHg
